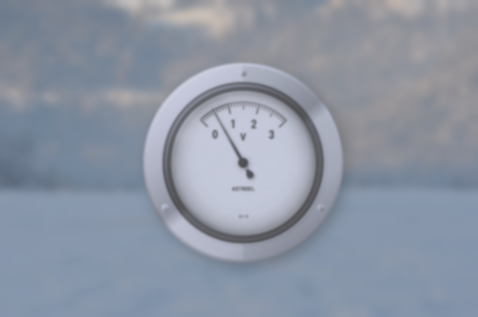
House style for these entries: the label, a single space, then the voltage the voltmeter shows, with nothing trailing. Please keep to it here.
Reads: 0.5 V
